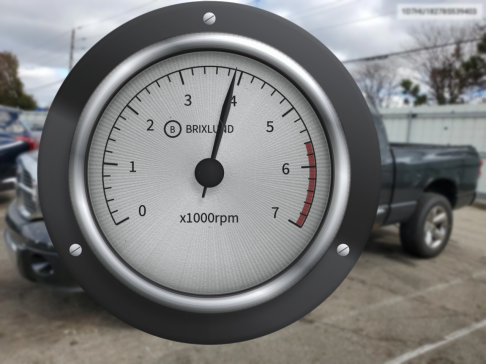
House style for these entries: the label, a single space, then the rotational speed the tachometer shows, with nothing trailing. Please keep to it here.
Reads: 3900 rpm
